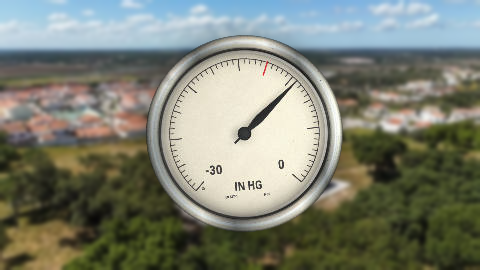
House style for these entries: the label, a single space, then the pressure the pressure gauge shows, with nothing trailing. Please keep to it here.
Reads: -9.5 inHg
